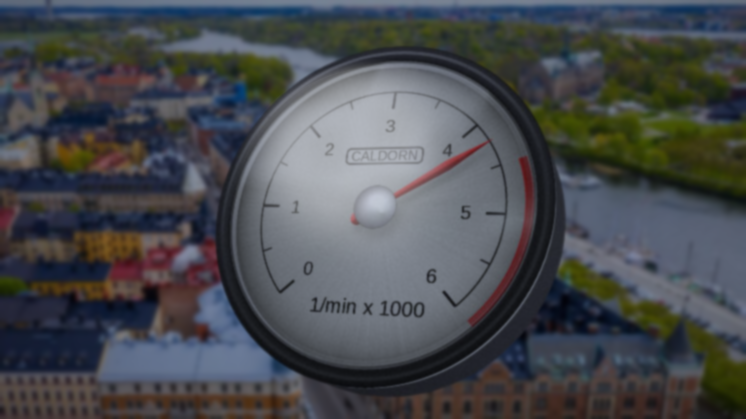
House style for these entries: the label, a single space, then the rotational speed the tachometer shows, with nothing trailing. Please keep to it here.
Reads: 4250 rpm
